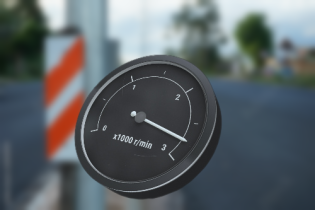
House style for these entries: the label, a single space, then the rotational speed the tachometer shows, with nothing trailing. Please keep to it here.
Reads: 2750 rpm
